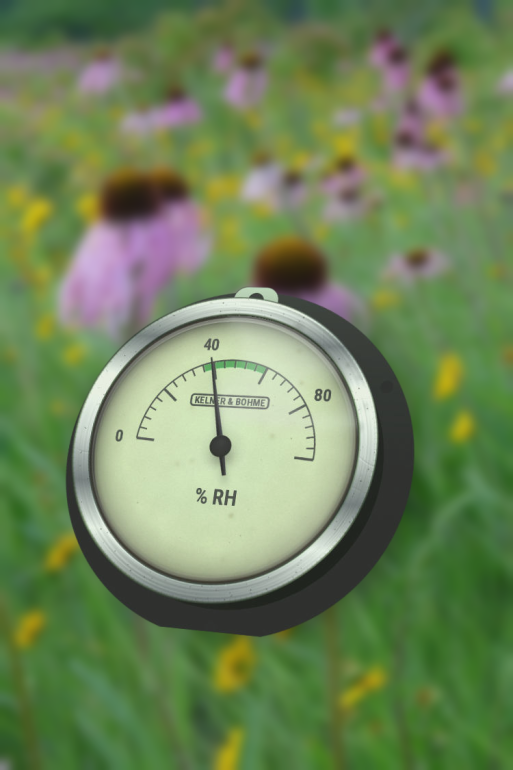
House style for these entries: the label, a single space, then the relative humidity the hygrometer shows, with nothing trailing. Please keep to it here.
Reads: 40 %
